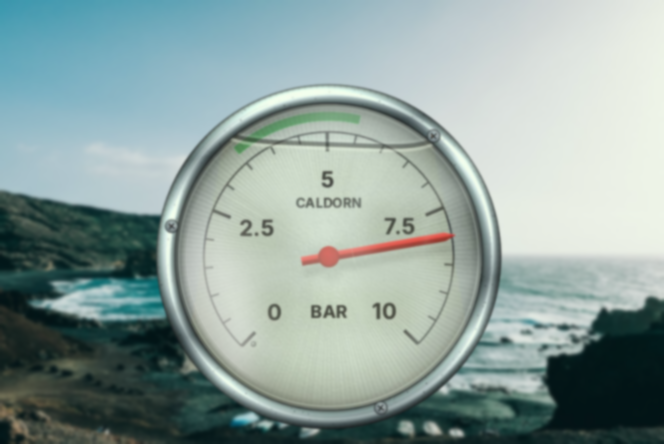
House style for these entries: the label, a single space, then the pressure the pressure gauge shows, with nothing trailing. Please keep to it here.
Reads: 8 bar
